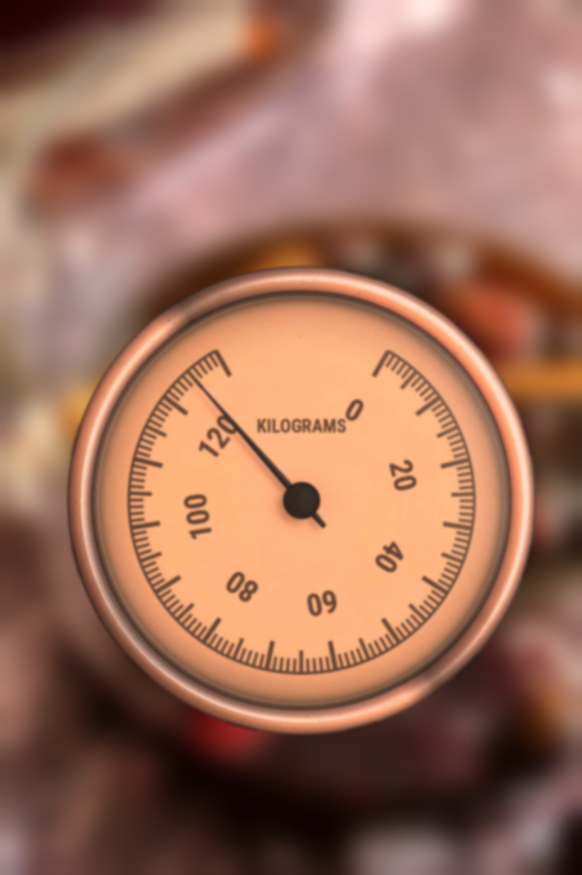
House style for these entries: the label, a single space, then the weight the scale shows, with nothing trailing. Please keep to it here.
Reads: 125 kg
